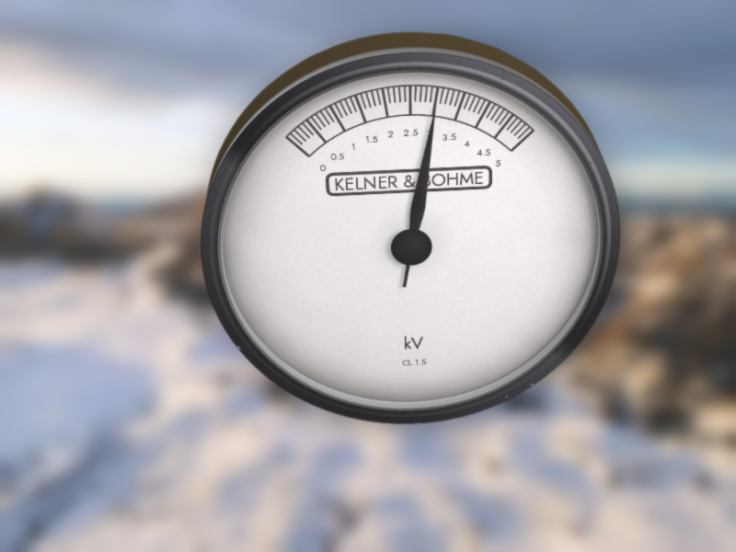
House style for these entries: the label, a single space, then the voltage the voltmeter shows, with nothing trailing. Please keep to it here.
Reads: 3 kV
